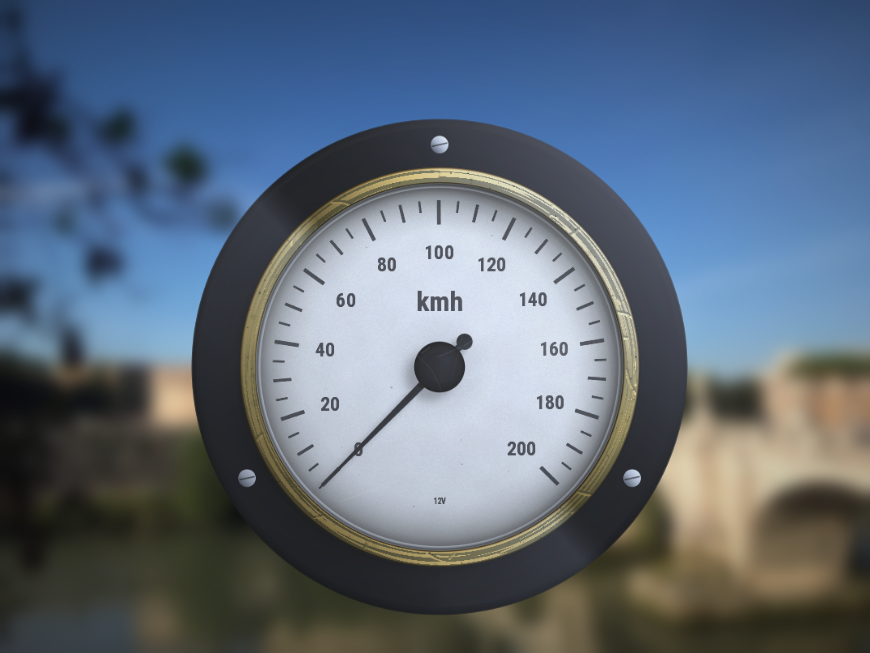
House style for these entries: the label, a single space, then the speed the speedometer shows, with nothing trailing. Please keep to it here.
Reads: 0 km/h
